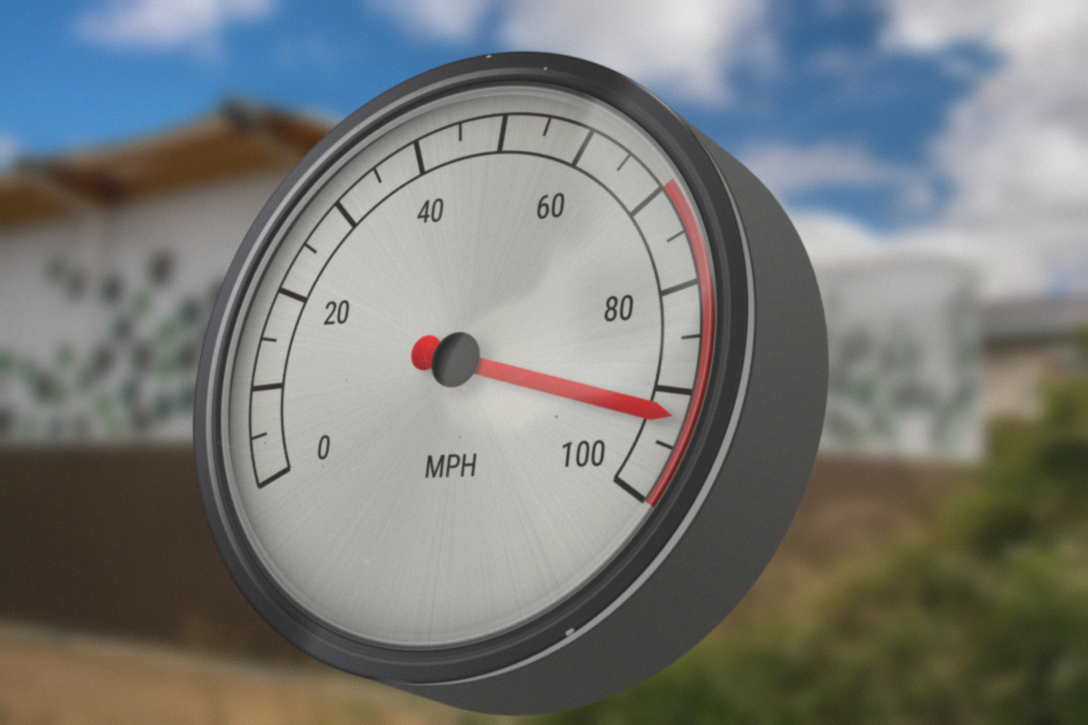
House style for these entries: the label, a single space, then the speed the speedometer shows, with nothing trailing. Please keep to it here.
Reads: 92.5 mph
